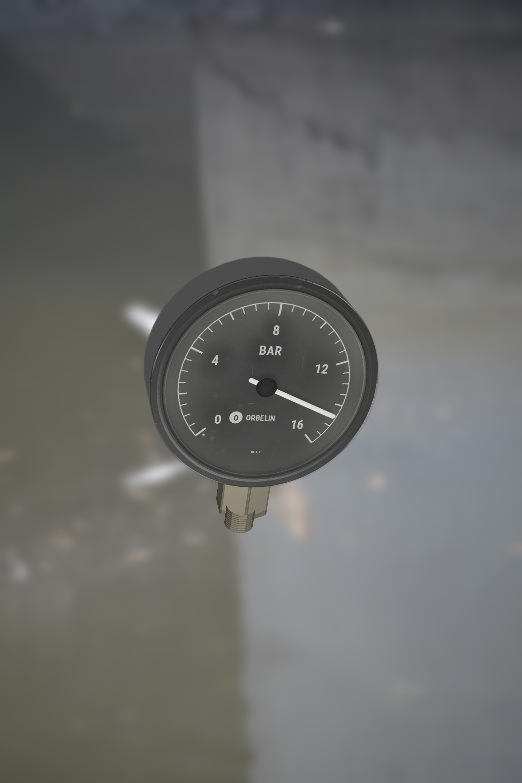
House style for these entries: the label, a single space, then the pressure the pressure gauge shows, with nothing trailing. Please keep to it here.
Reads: 14.5 bar
